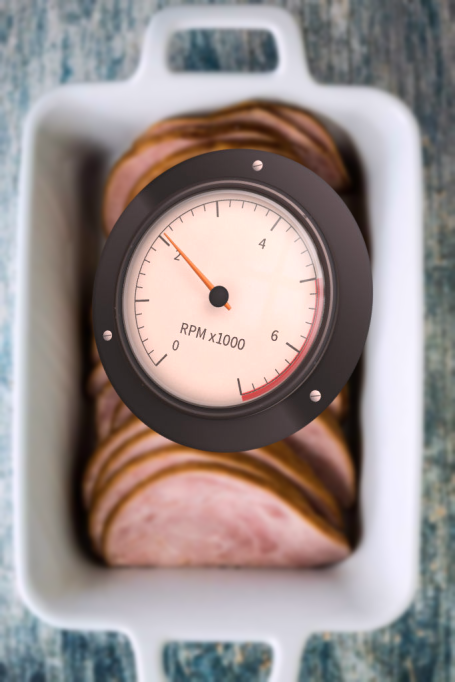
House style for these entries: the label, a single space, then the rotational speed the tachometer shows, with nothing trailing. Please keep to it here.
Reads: 2100 rpm
